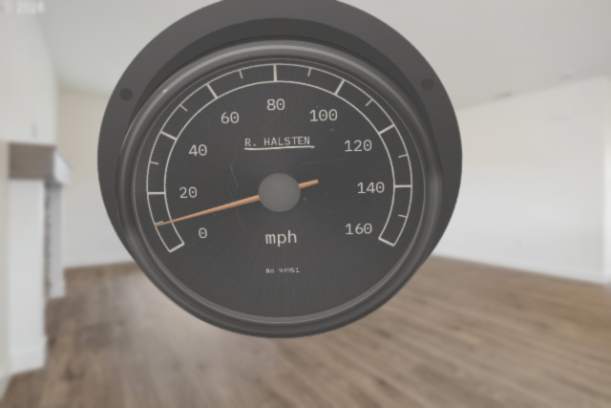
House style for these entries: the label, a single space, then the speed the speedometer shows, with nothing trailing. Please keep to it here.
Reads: 10 mph
